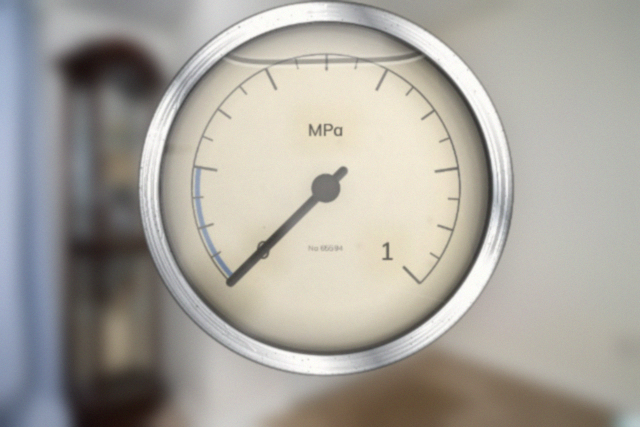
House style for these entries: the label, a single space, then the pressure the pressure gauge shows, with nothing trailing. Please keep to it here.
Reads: 0 MPa
